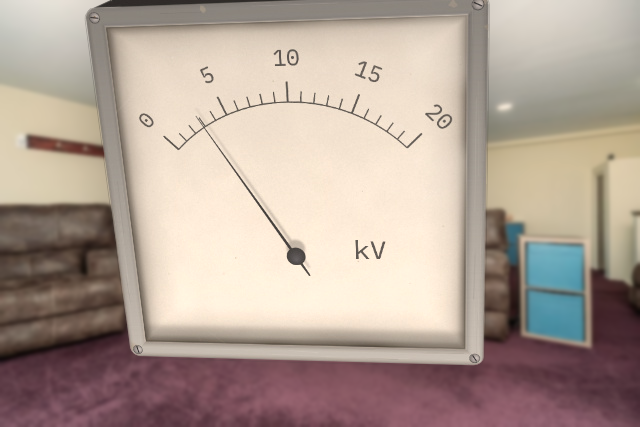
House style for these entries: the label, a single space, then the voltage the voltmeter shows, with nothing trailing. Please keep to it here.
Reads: 3 kV
